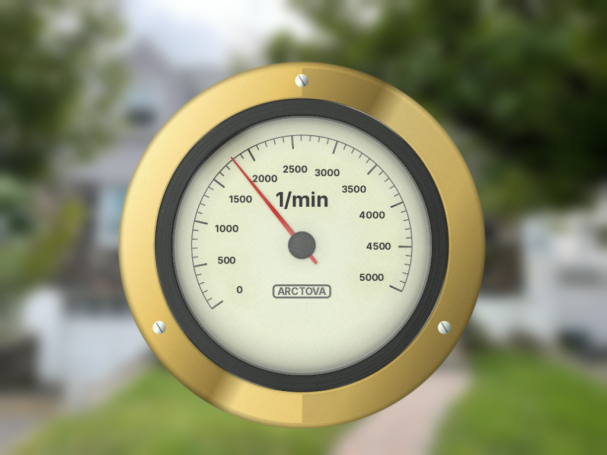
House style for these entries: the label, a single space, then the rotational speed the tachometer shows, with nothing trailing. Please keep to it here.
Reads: 1800 rpm
